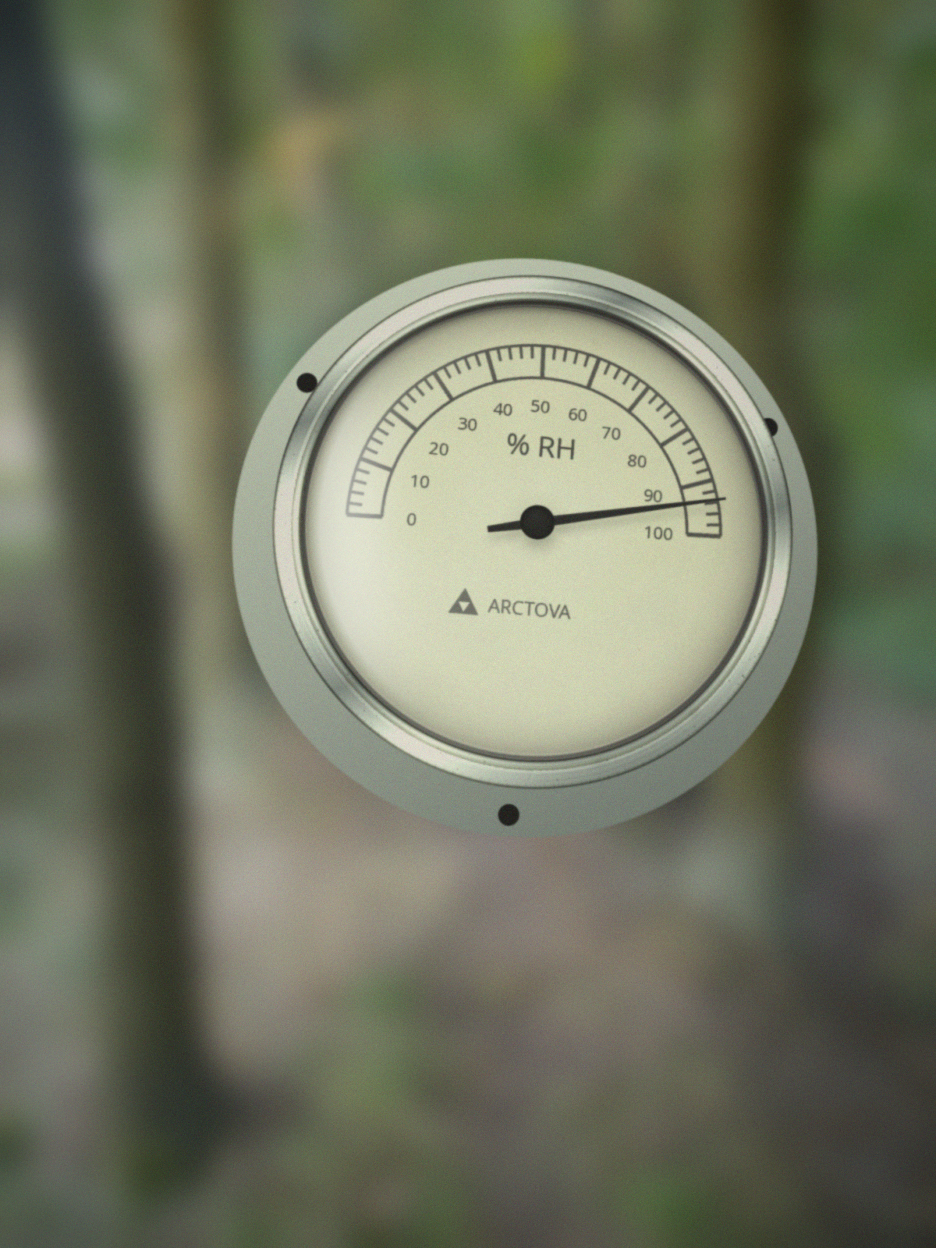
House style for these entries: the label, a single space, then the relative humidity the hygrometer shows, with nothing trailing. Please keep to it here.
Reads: 94 %
